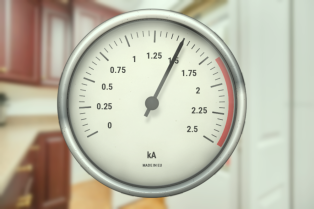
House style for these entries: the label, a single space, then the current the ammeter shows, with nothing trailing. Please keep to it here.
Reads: 1.5 kA
